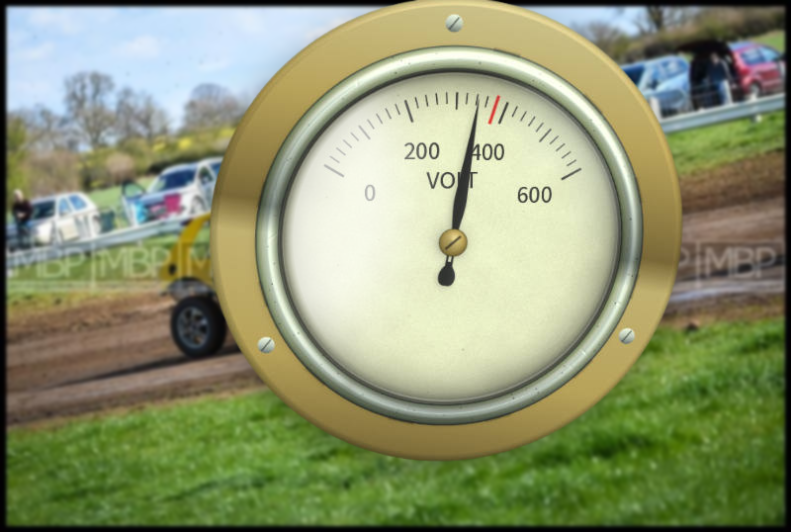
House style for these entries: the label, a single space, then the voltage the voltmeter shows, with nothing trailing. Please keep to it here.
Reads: 340 V
